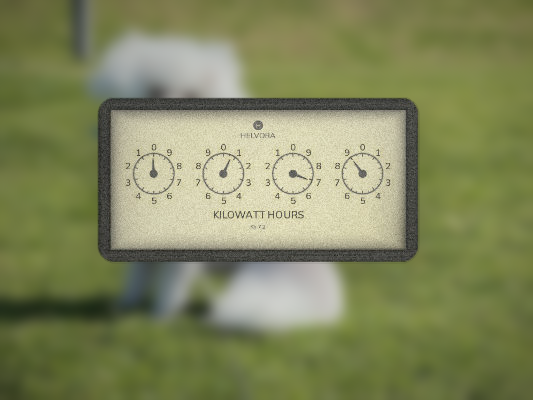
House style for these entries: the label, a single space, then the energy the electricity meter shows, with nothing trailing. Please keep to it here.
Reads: 69 kWh
